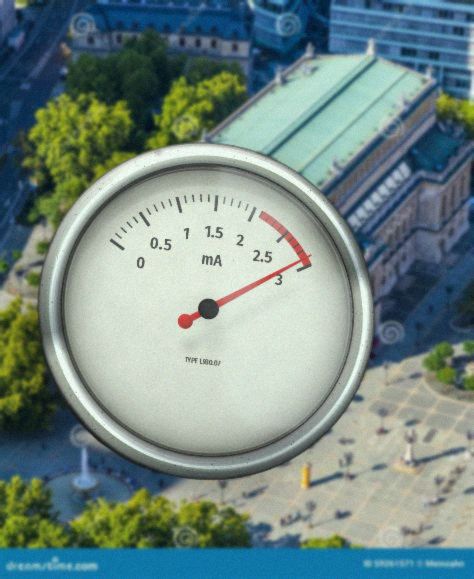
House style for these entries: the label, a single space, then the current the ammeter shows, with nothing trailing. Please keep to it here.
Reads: 2.9 mA
